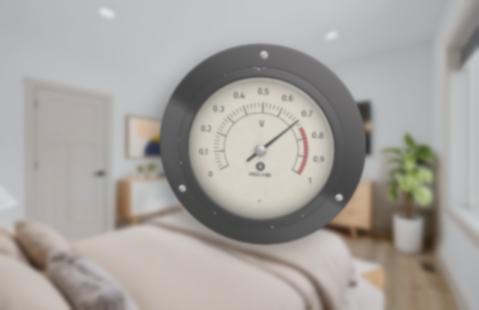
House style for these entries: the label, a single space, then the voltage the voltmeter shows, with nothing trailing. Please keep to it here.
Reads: 0.7 V
